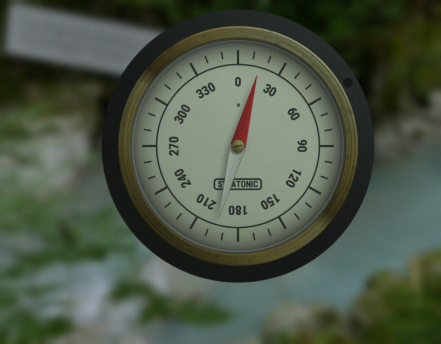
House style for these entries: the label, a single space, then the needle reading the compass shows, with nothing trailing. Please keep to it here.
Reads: 15 °
